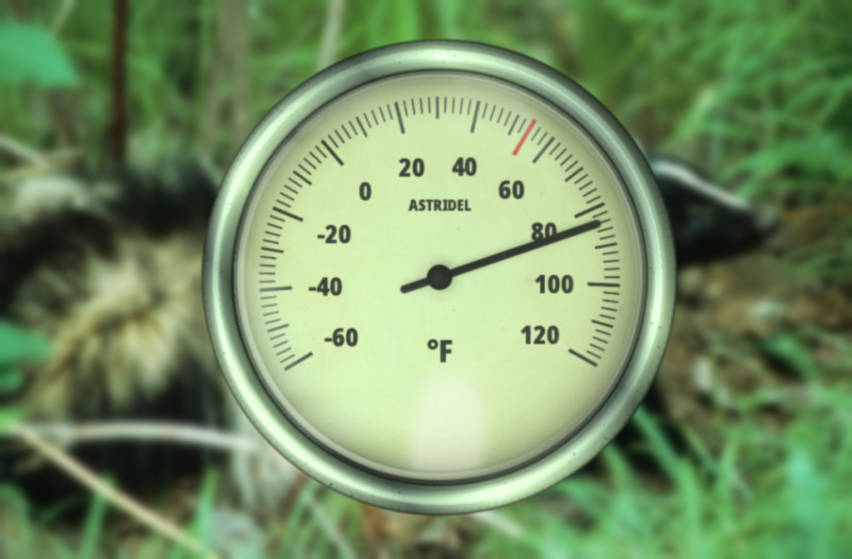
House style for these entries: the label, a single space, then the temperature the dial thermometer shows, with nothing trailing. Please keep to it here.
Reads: 84 °F
